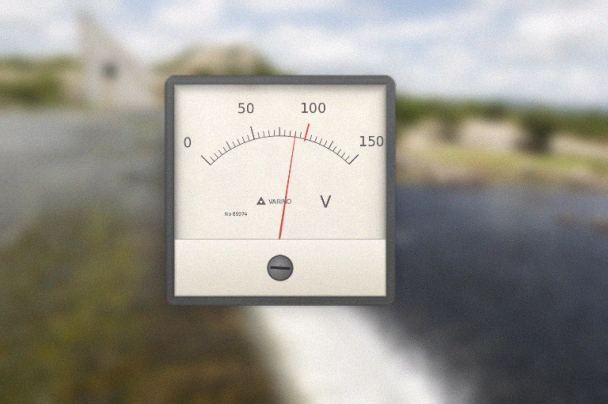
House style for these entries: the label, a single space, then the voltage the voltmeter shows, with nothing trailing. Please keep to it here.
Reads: 90 V
